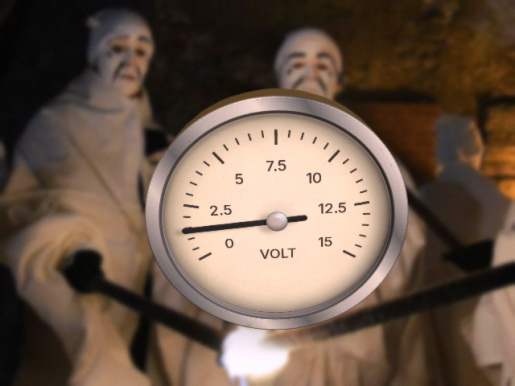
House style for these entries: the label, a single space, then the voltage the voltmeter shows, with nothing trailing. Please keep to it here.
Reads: 1.5 V
